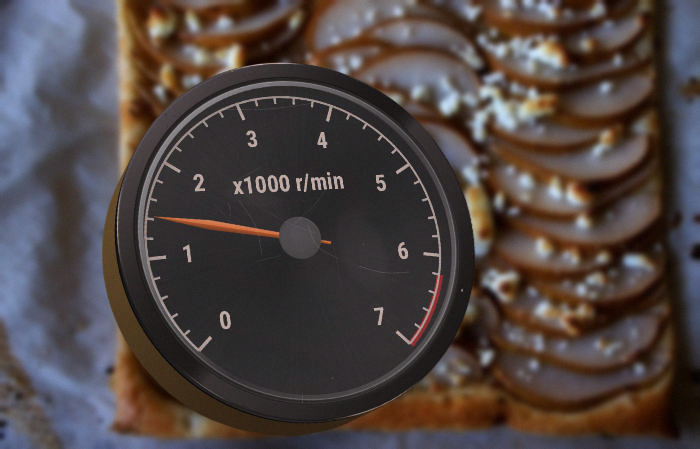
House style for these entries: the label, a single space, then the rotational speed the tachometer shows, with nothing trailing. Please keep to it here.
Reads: 1400 rpm
